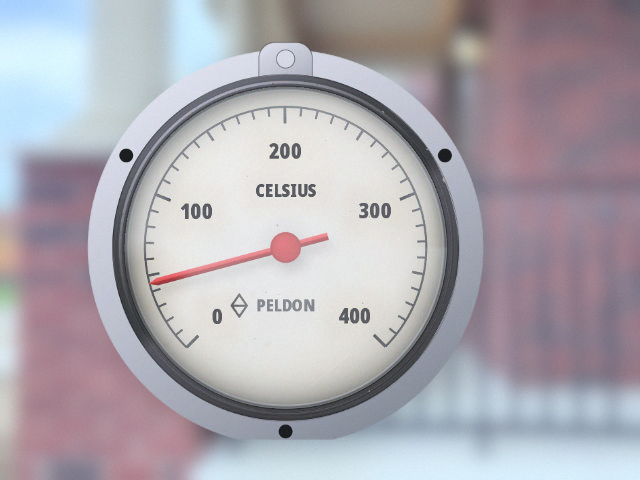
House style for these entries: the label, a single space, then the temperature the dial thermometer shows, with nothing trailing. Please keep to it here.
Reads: 45 °C
